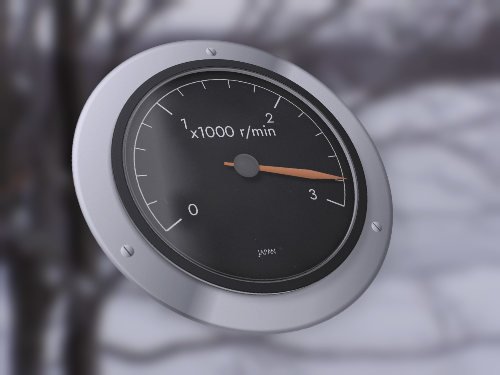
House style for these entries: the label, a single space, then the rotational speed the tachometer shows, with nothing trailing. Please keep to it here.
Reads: 2800 rpm
